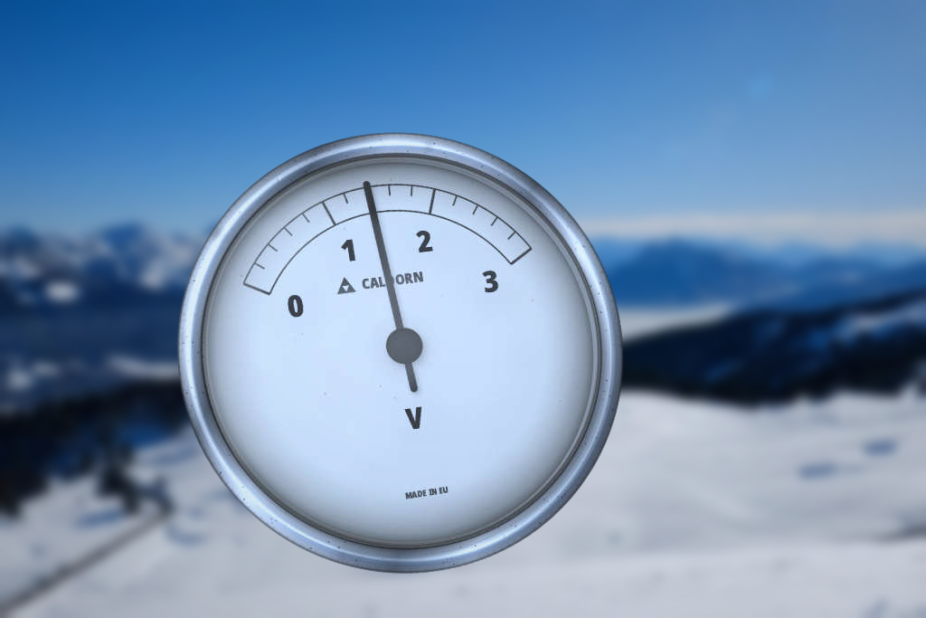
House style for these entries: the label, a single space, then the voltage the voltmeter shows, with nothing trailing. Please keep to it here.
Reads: 1.4 V
